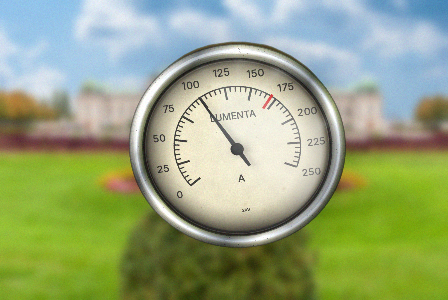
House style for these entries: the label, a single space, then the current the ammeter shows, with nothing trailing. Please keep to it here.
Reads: 100 A
